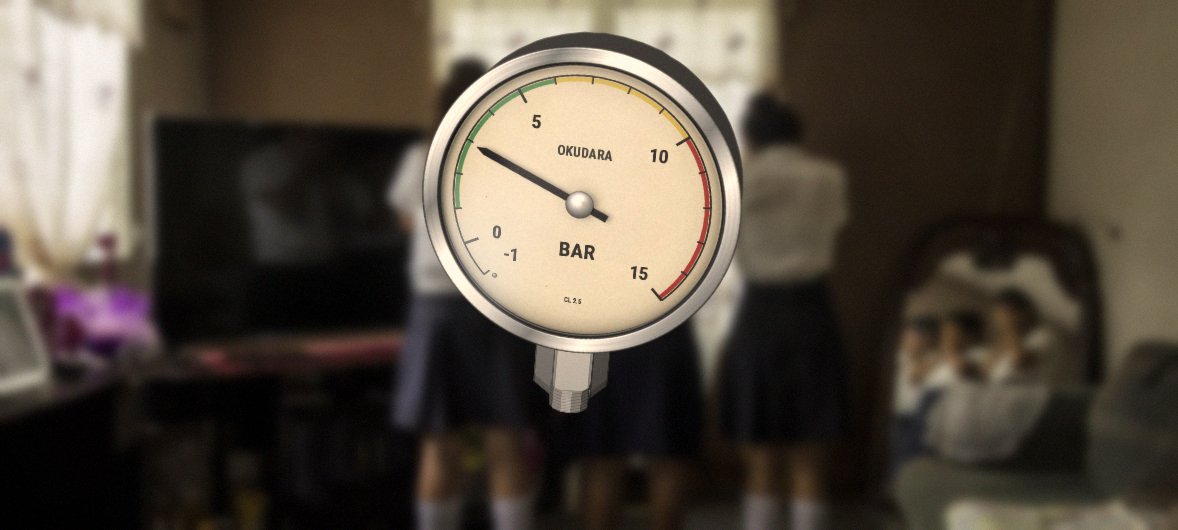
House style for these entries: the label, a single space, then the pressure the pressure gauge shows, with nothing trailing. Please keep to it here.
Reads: 3 bar
